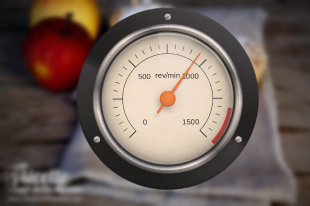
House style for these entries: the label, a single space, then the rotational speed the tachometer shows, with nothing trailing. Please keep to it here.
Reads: 950 rpm
